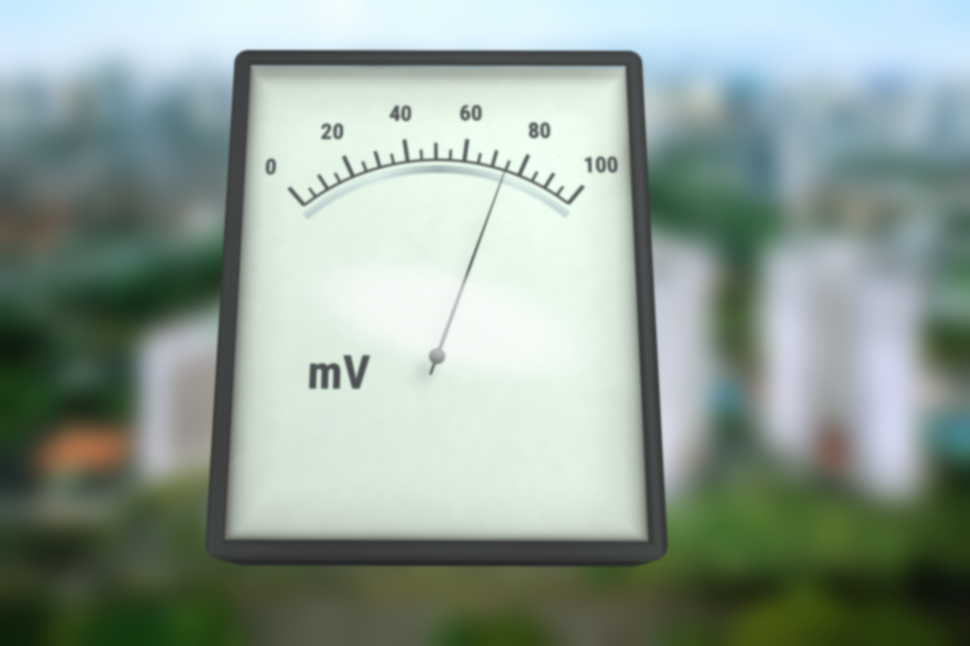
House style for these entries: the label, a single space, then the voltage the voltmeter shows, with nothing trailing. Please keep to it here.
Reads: 75 mV
